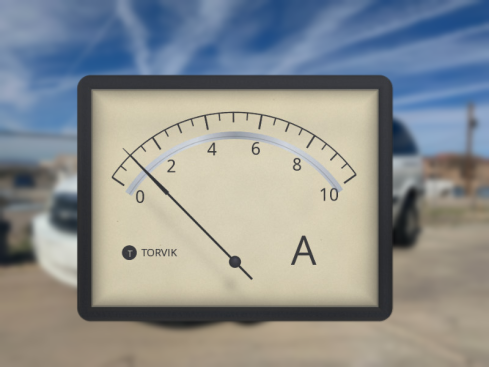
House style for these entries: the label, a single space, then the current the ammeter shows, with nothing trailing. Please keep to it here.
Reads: 1 A
